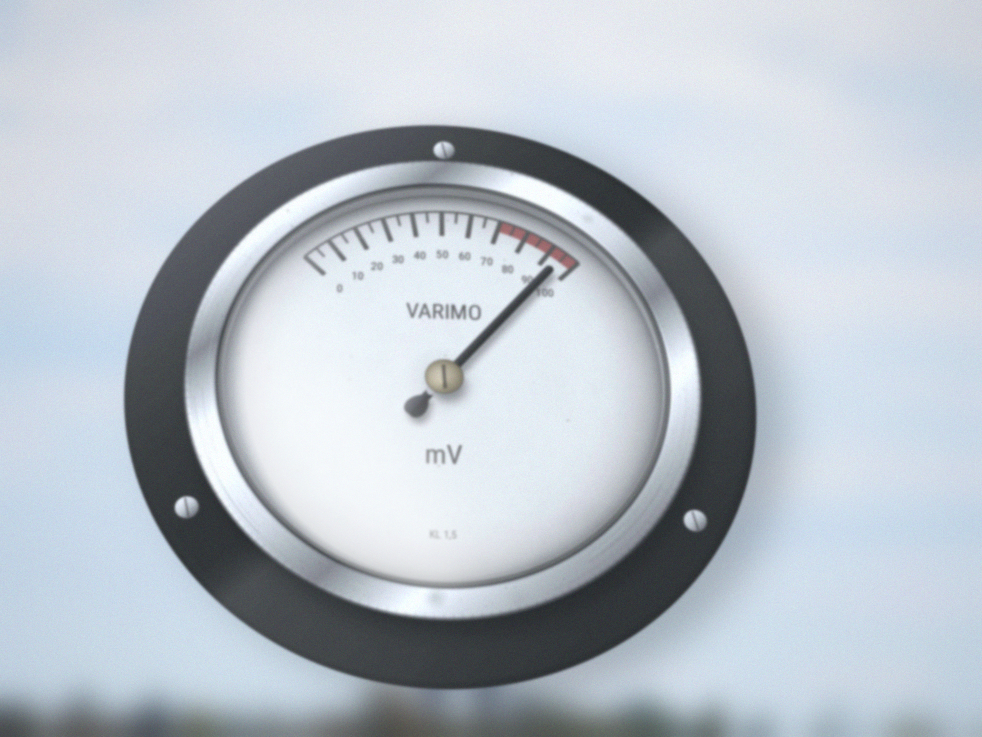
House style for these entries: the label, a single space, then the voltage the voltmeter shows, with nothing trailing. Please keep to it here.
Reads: 95 mV
